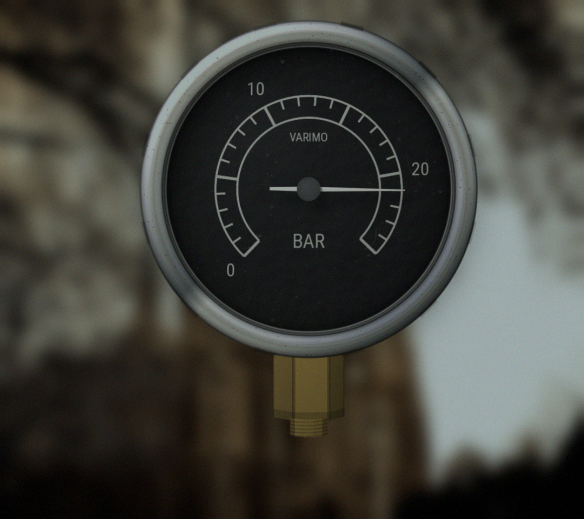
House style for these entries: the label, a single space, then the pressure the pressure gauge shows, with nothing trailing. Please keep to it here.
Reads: 21 bar
